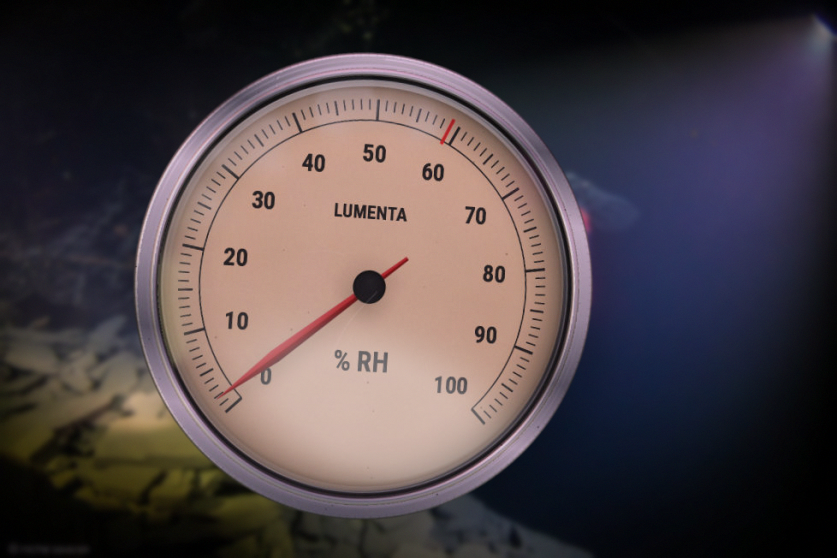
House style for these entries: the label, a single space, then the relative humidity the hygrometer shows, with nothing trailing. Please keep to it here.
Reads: 2 %
